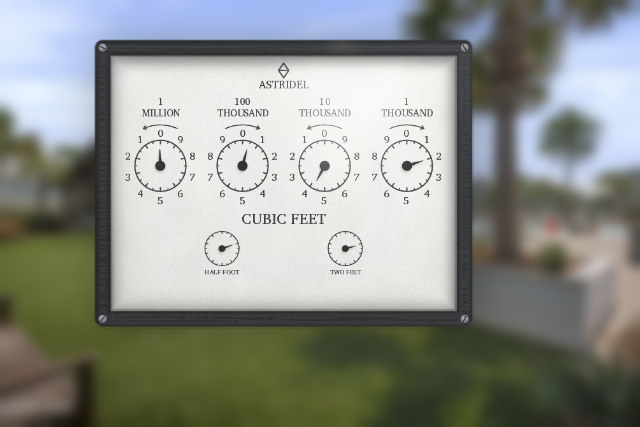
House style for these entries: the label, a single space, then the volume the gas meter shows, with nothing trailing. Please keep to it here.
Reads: 4200 ft³
